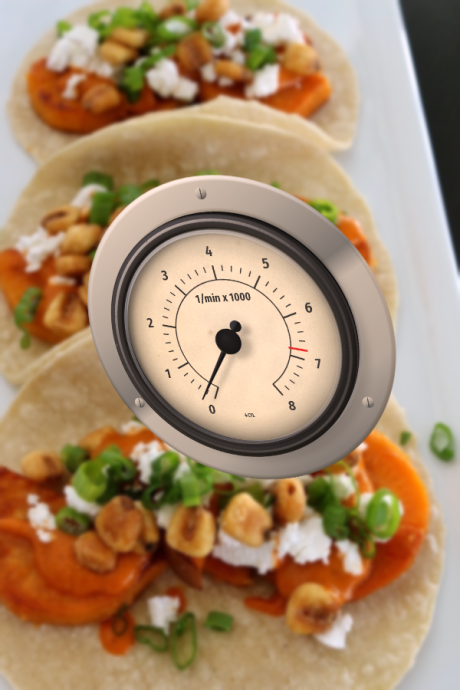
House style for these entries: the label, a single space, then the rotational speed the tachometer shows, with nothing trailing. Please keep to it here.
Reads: 200 rpm
